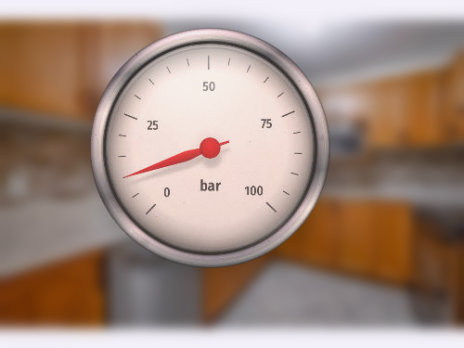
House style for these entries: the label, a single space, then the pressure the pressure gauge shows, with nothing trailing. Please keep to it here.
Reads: 10 bar
